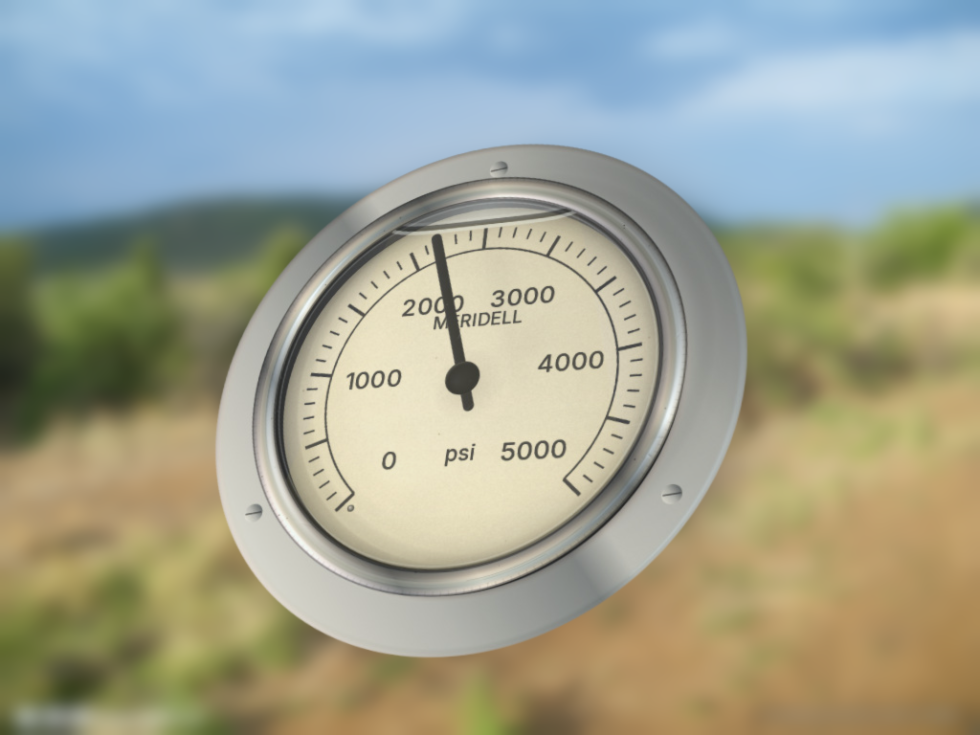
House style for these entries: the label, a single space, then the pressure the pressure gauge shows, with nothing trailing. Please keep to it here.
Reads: 2200 psi
